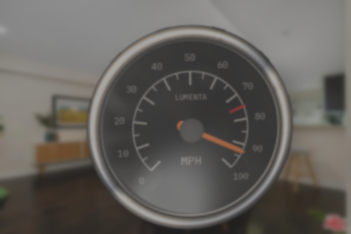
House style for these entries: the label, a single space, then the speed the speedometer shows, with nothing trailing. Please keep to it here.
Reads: 92.5 mph
